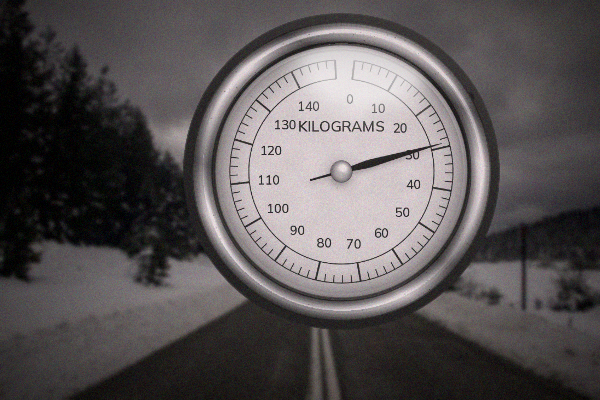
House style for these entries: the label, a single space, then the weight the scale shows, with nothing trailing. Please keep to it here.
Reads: 29 kg
